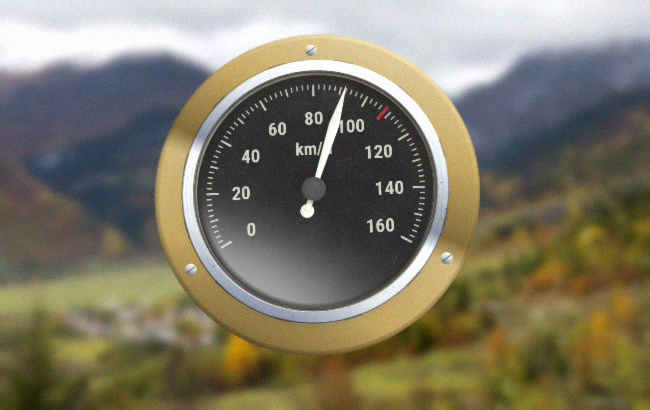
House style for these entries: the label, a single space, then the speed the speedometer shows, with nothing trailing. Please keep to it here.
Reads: 92 km/h
